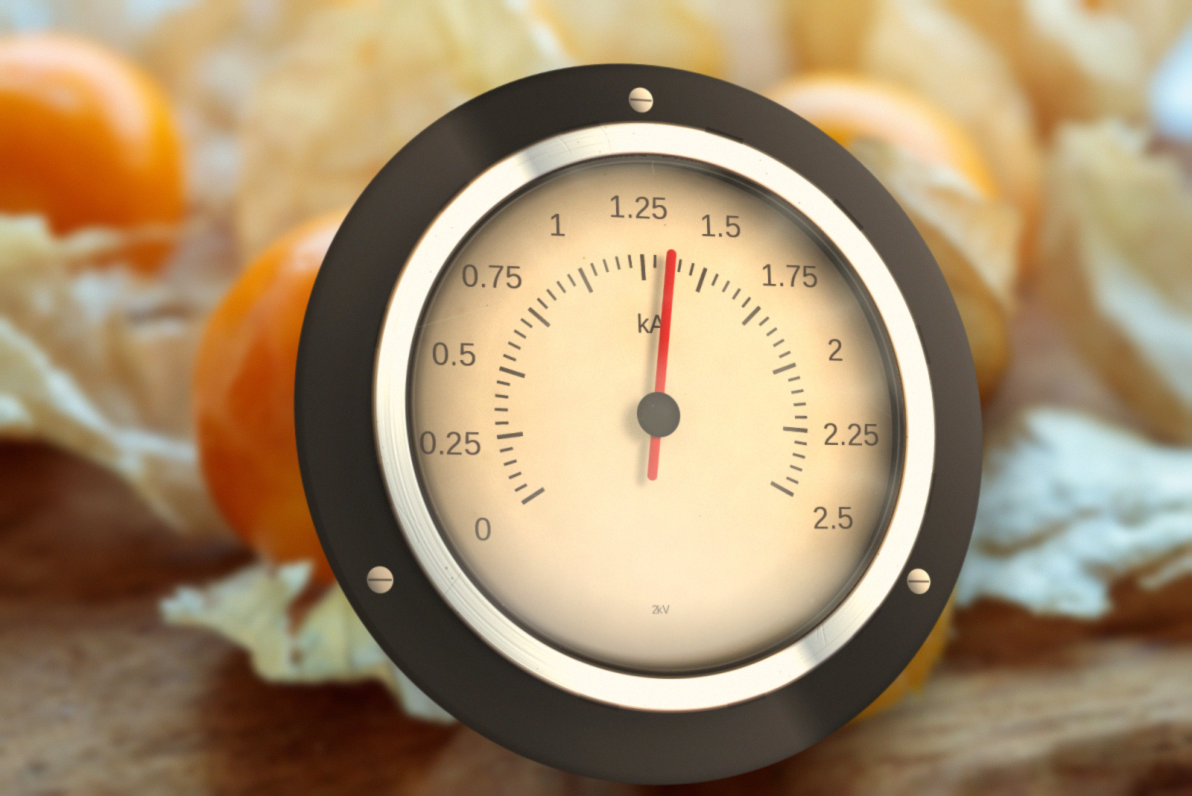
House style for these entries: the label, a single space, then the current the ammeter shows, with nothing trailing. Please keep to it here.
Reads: 1.35 kA
